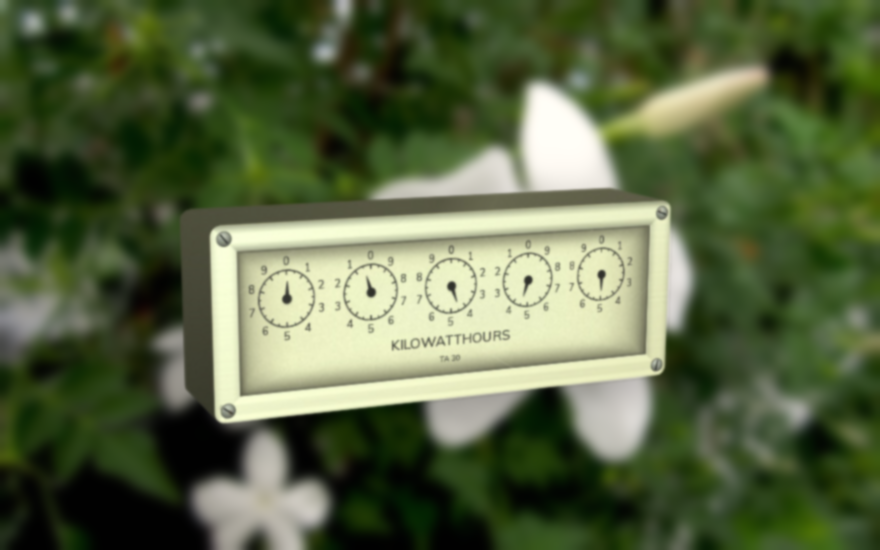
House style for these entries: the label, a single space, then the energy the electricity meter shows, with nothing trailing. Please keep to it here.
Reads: 445 kWh
